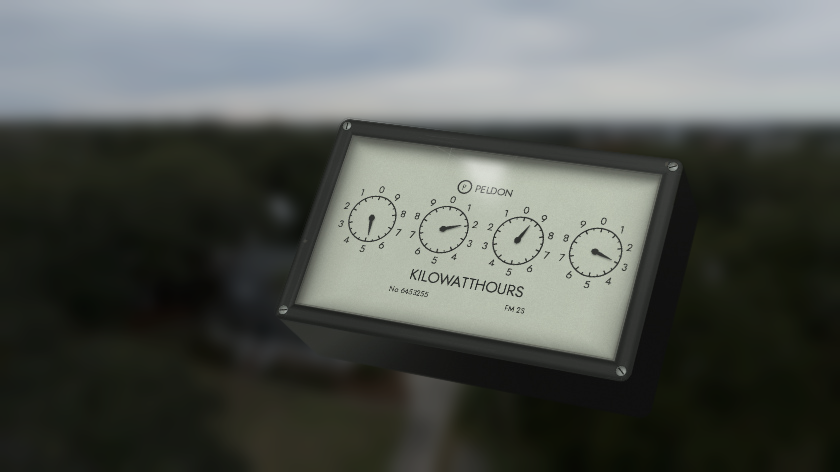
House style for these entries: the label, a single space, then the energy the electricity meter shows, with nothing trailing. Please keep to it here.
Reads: 5193 kWh
